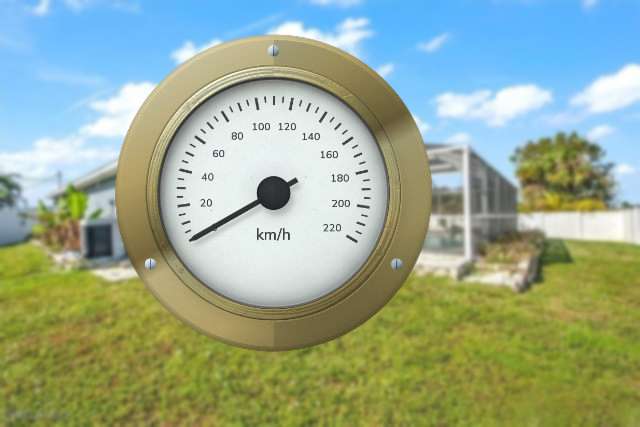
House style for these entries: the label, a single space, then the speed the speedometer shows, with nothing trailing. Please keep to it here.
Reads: 0 km/h
